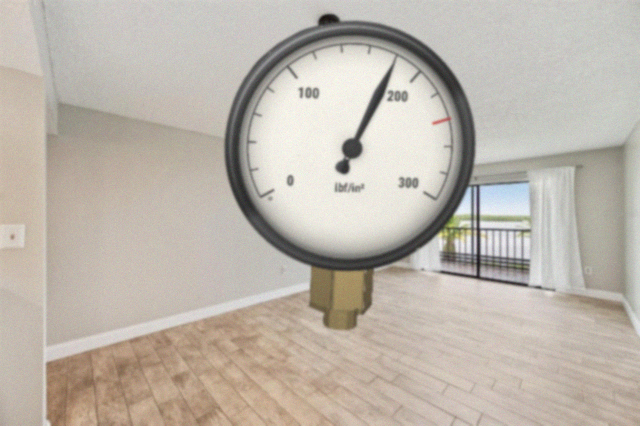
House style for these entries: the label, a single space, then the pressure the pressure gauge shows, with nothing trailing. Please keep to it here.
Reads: 180 psi
